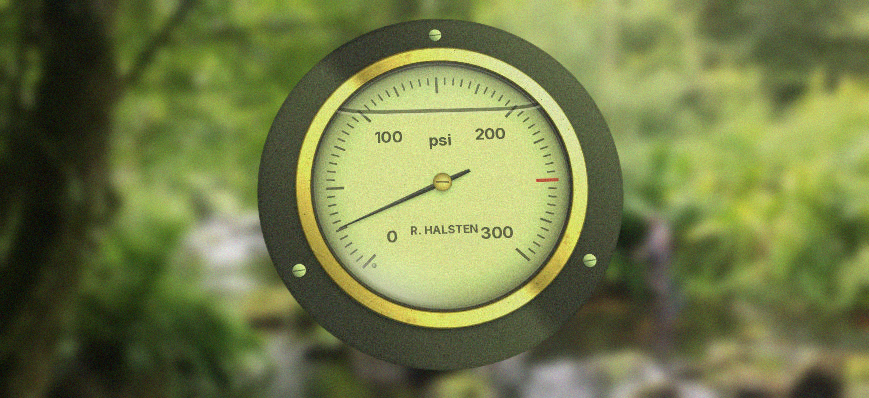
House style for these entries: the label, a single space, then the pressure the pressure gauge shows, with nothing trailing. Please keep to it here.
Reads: 25 psi
